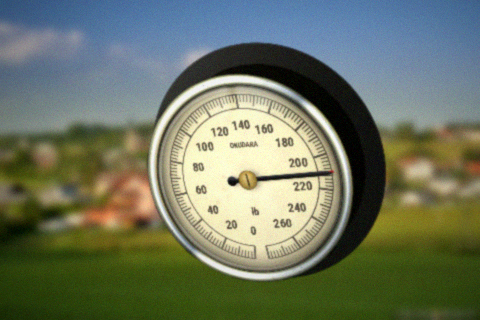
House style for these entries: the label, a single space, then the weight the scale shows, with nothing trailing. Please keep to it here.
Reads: 210 lb
